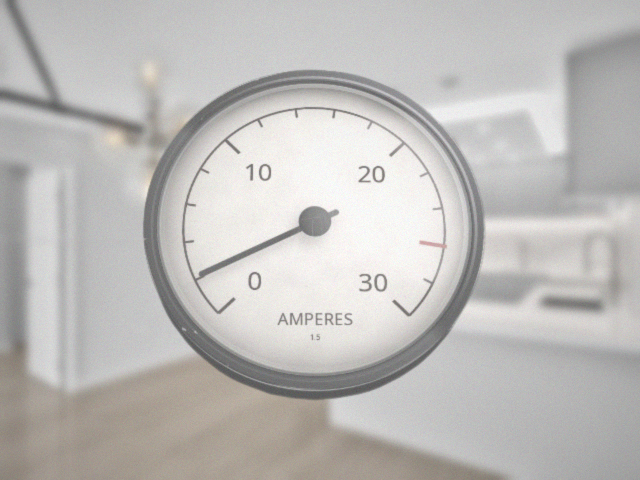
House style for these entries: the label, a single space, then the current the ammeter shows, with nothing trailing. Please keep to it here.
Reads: 2 A
